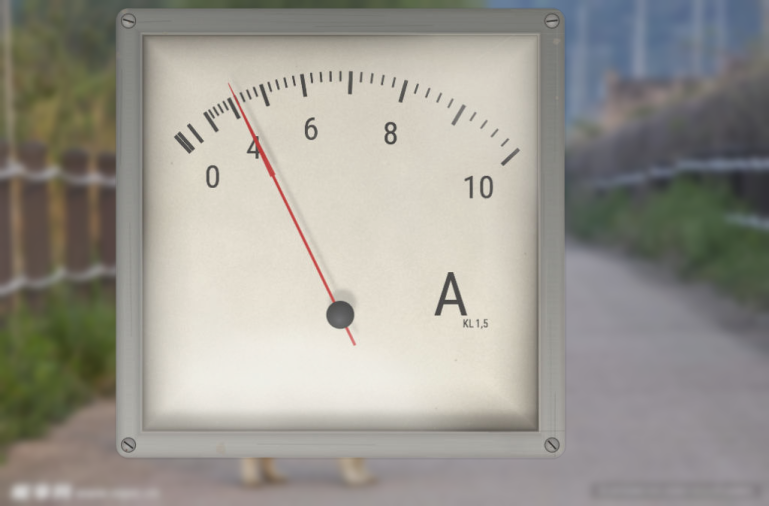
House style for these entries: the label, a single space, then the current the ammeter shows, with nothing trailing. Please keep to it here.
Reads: 4.2 A
